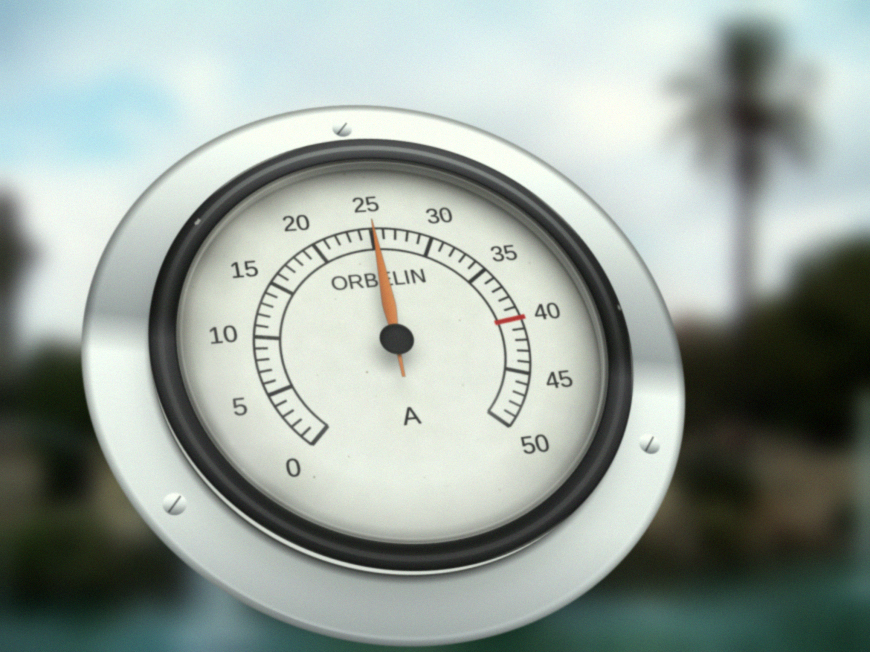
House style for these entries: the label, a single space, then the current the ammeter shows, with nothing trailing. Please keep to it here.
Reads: 25 A
